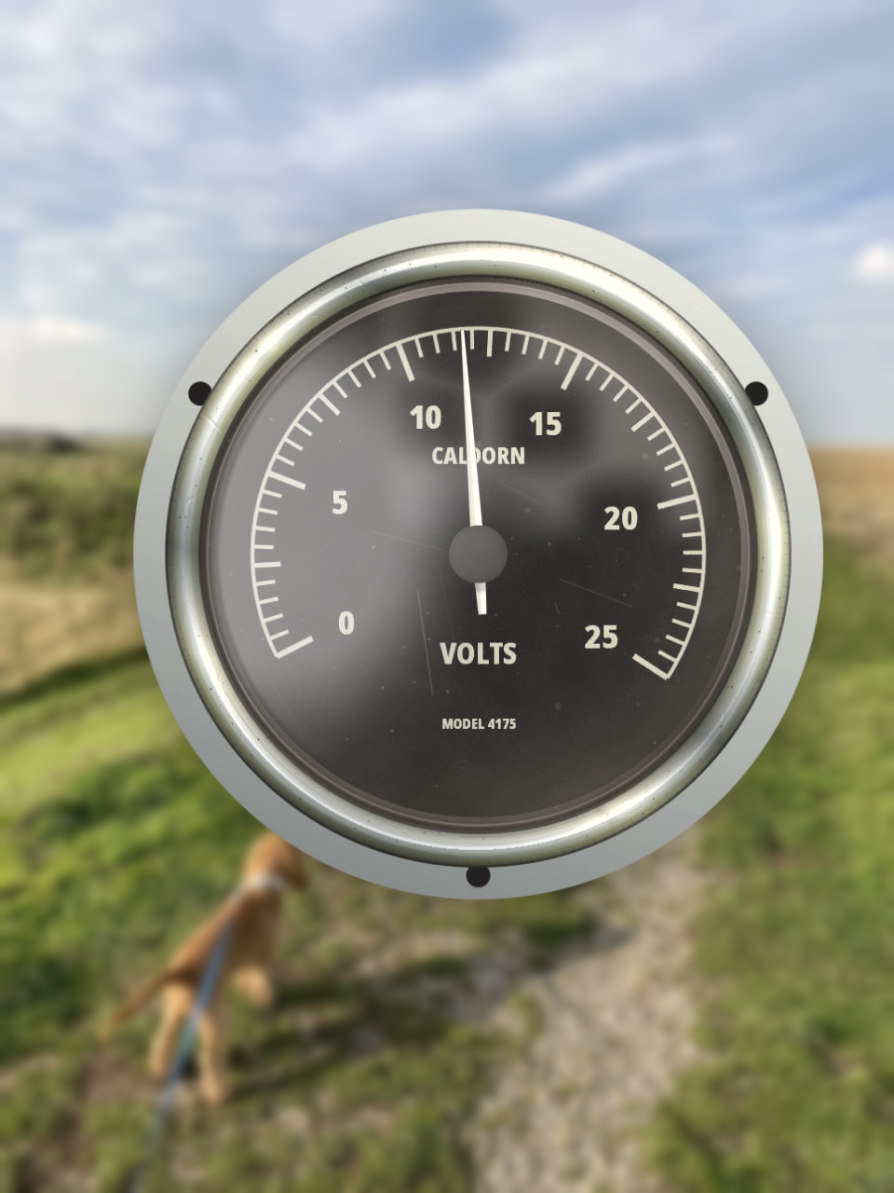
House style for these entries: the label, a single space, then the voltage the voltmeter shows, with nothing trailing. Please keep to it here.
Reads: 11.75 V
